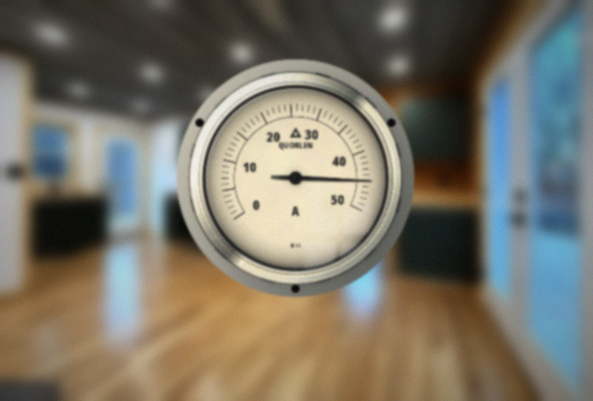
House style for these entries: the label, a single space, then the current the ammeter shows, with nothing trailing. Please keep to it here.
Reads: 45 A
